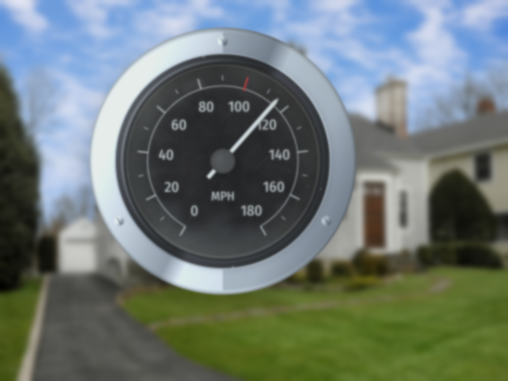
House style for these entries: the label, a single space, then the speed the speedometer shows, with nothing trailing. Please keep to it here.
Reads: 115 mph
